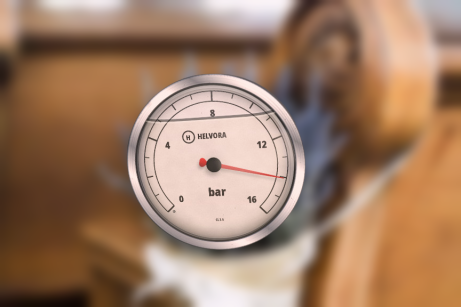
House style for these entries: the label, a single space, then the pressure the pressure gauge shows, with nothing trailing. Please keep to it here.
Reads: 14 bar
